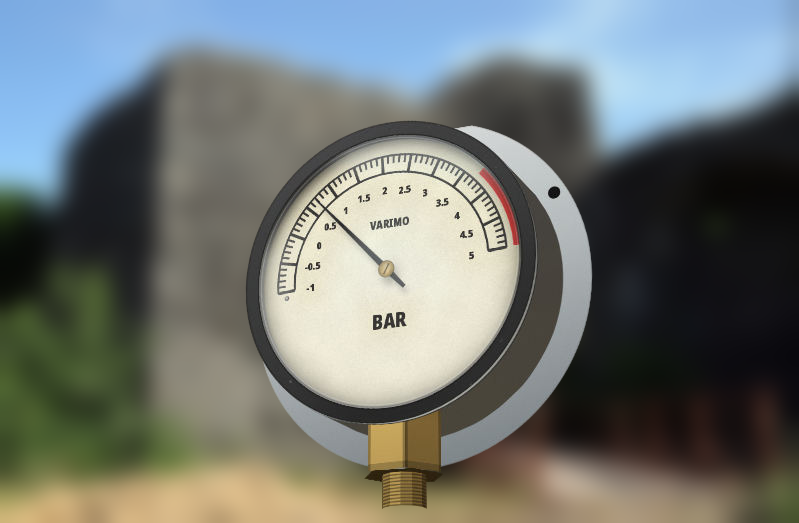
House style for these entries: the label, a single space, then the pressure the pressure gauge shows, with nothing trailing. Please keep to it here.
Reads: 0.7 bar
